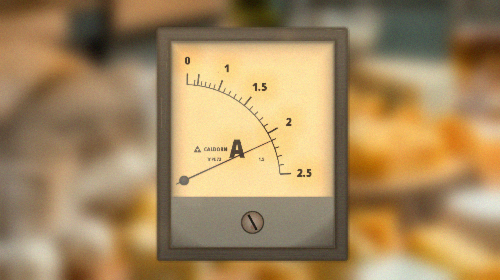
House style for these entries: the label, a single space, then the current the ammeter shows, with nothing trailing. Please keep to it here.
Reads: 2.1 A
